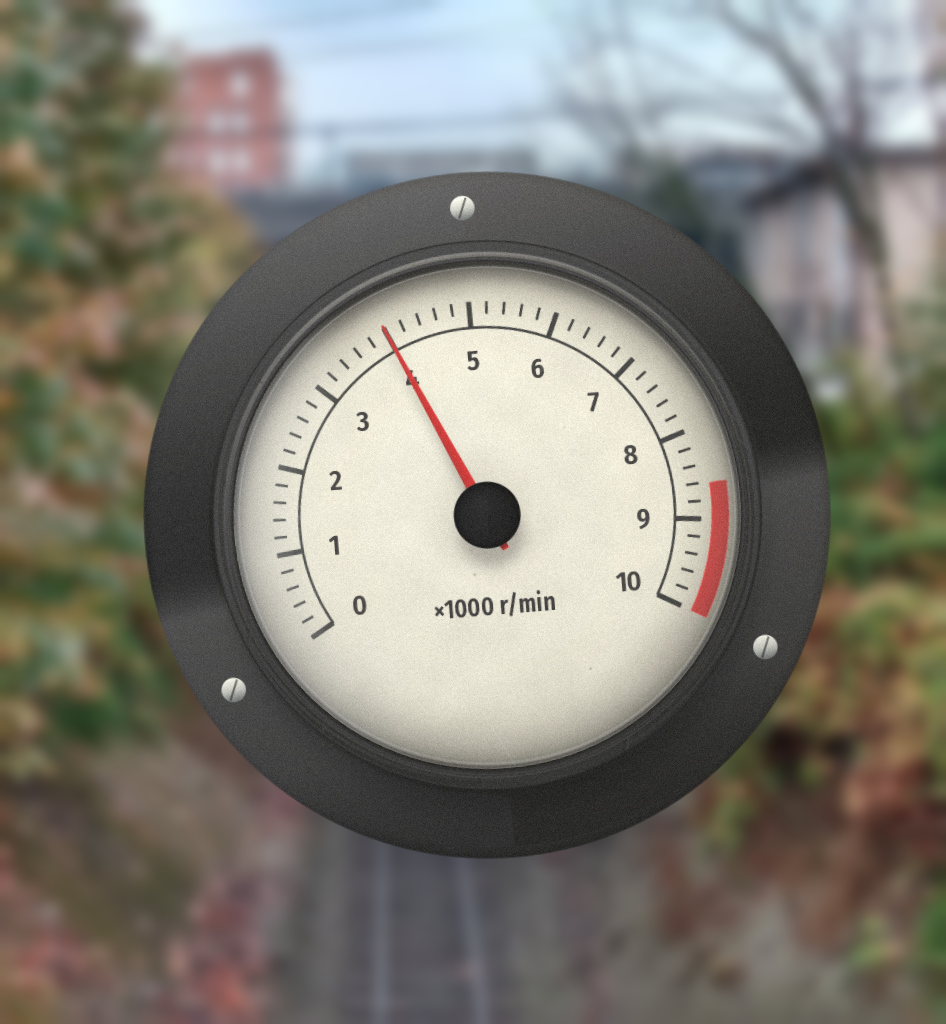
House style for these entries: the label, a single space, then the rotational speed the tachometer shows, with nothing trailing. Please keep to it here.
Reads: 4000 rpm
